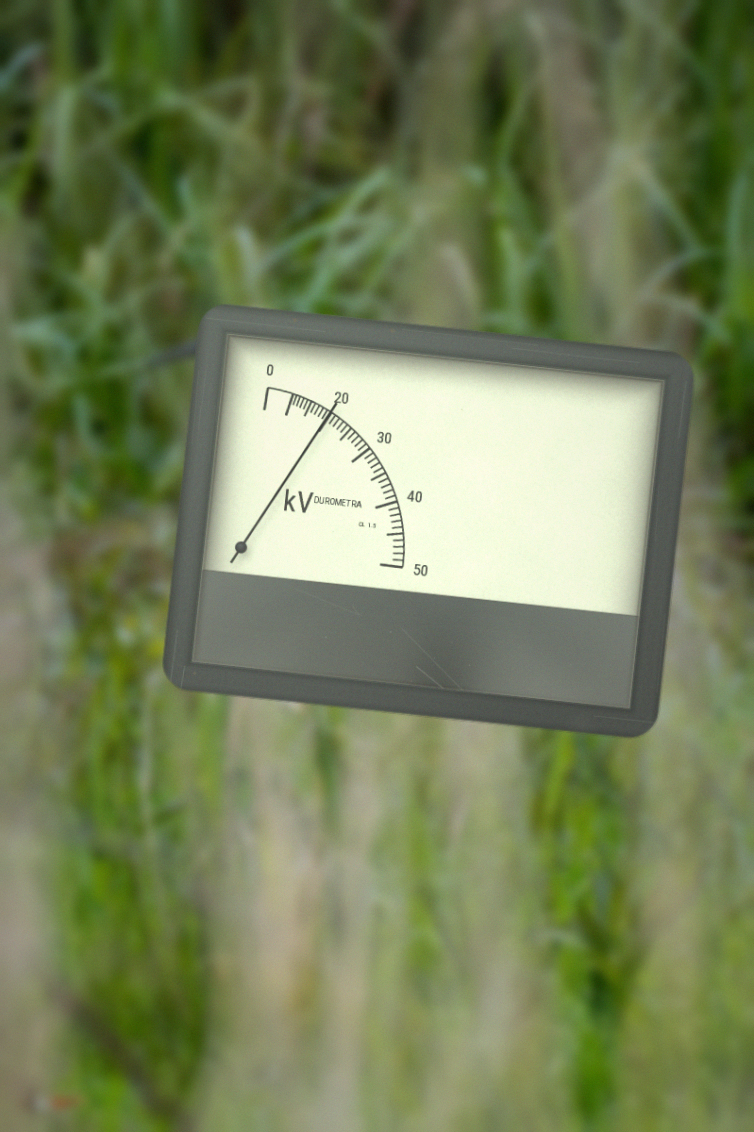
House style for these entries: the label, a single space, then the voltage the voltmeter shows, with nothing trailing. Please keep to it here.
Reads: 20 kV
